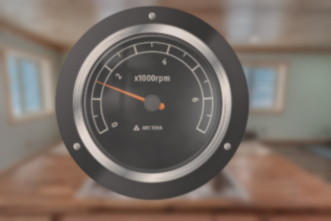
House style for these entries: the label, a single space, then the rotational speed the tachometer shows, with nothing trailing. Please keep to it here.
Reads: 1500 rpm
